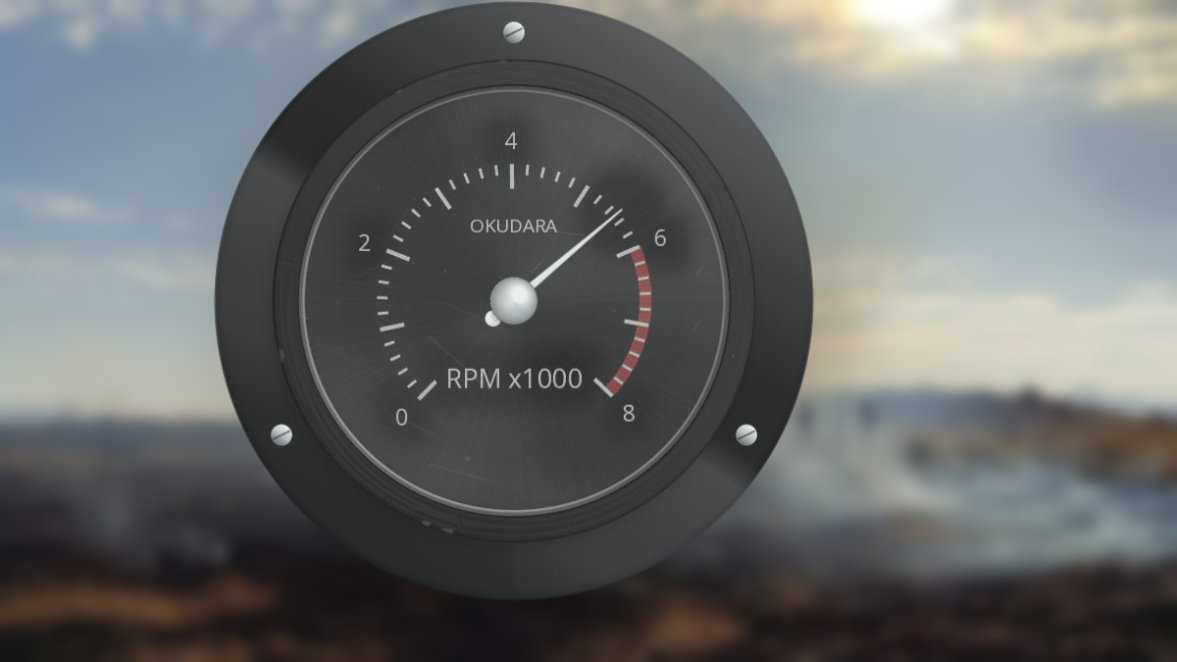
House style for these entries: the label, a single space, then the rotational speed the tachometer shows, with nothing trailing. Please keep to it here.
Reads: 5500 rpm
